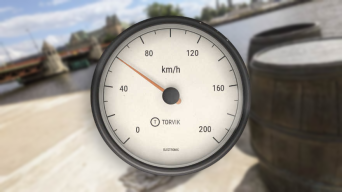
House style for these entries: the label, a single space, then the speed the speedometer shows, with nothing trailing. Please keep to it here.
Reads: 60 km/h
